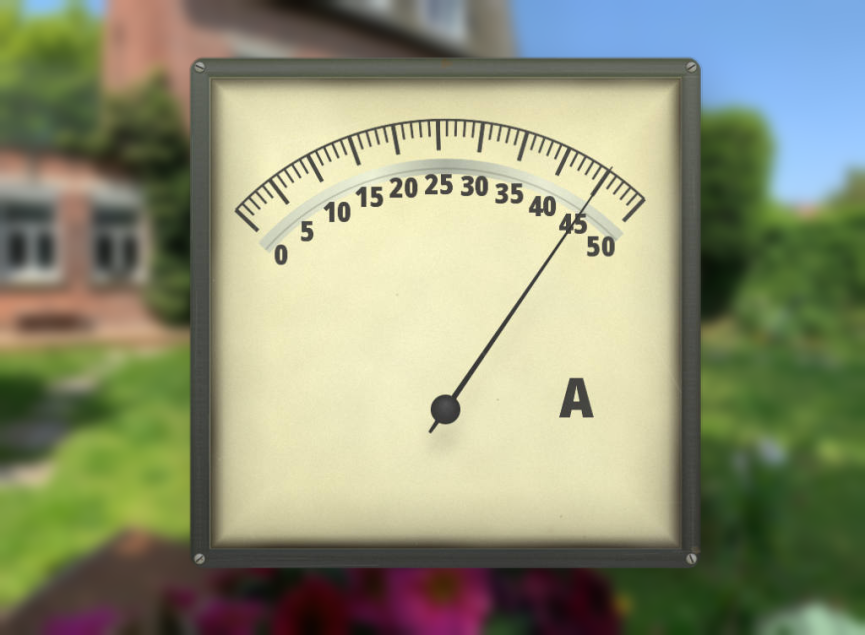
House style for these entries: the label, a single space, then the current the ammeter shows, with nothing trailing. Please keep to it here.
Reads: 45 A
